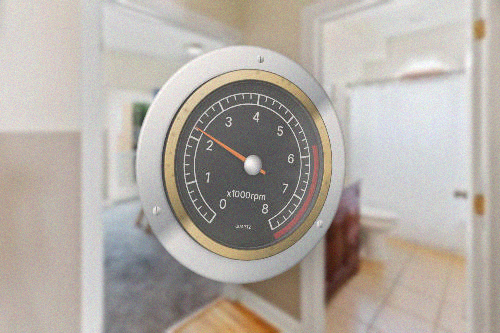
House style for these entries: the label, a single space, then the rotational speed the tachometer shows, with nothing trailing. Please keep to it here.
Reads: 2200 rpm
